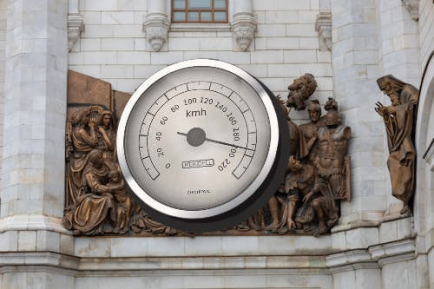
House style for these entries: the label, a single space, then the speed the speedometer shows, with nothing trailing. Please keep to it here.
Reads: 195 km/h
